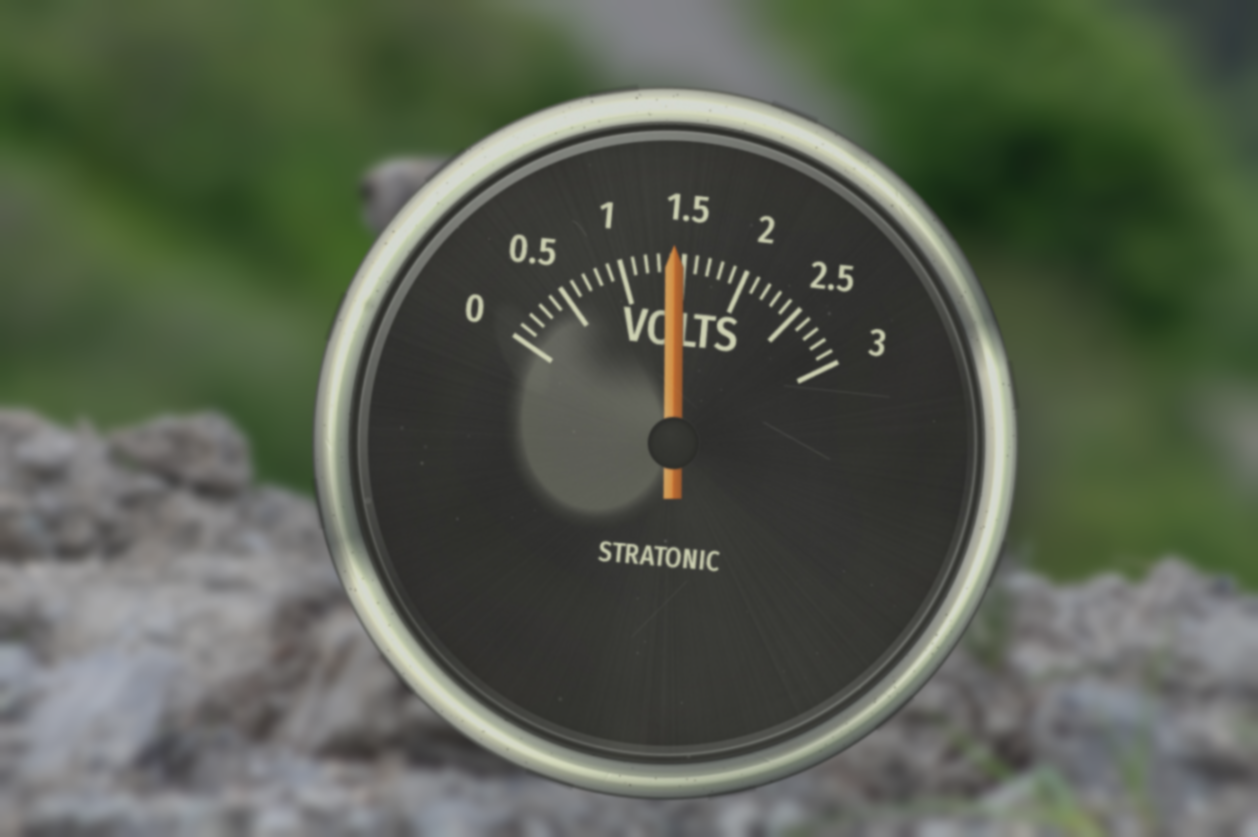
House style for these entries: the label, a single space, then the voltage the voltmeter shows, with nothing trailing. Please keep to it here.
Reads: 1.4 V
